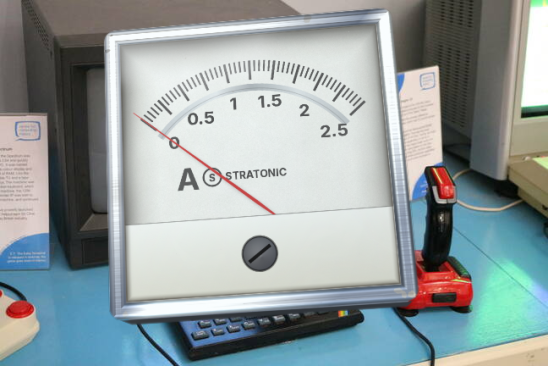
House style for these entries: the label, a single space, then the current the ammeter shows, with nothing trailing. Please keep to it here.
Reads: 0 A
